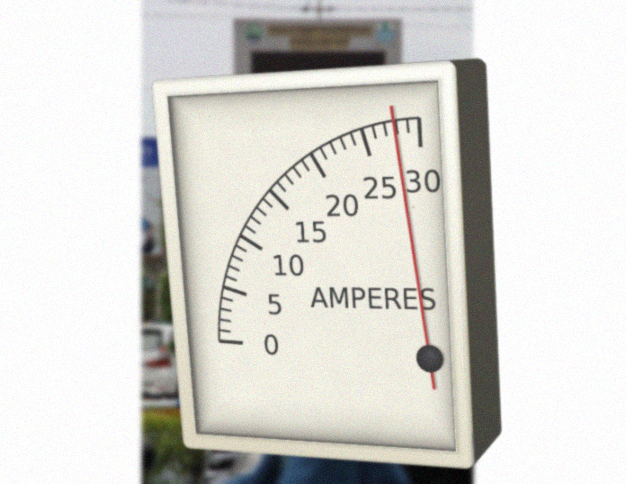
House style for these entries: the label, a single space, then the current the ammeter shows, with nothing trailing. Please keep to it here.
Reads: 28 A
